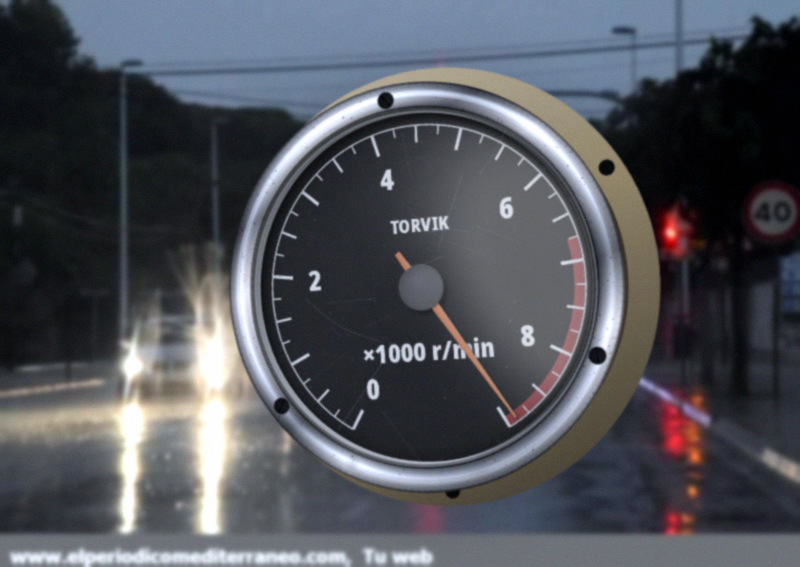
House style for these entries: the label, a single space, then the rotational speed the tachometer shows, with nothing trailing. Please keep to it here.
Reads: 8875 rpm
